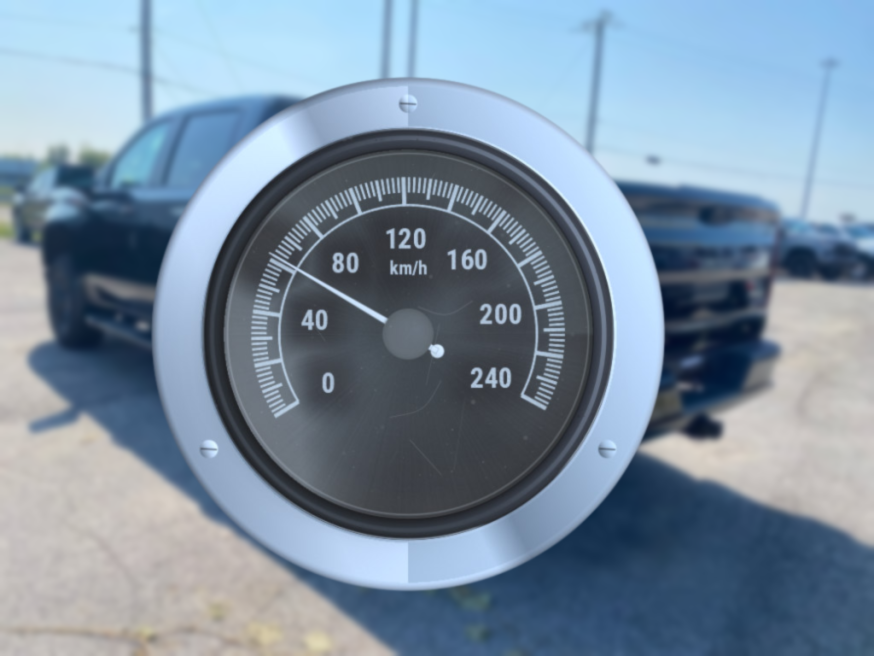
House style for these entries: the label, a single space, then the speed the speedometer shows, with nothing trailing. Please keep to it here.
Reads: 62 km/h
